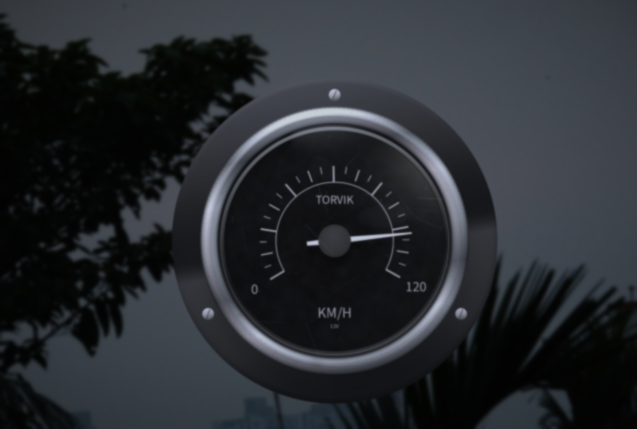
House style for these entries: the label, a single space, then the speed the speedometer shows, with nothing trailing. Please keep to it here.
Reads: 102.5 km/h
